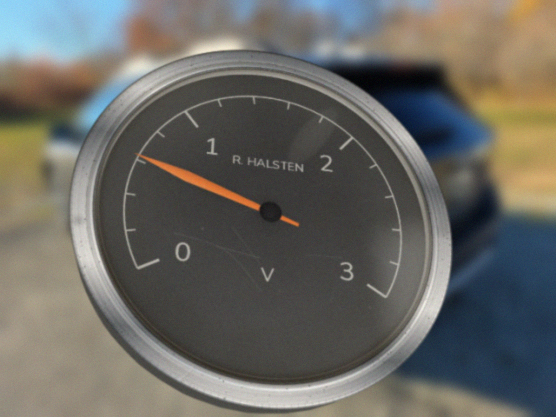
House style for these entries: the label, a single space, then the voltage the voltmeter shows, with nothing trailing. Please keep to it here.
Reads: 0.6 V
